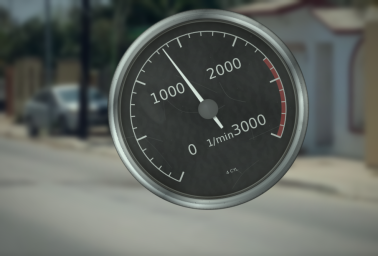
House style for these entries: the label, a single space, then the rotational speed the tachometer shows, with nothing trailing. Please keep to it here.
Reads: 1350 rpm
